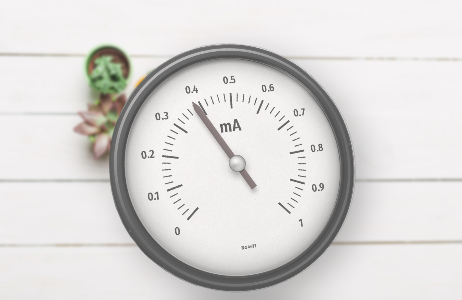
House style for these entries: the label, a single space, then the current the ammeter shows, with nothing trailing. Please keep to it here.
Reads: 0.38 mA
